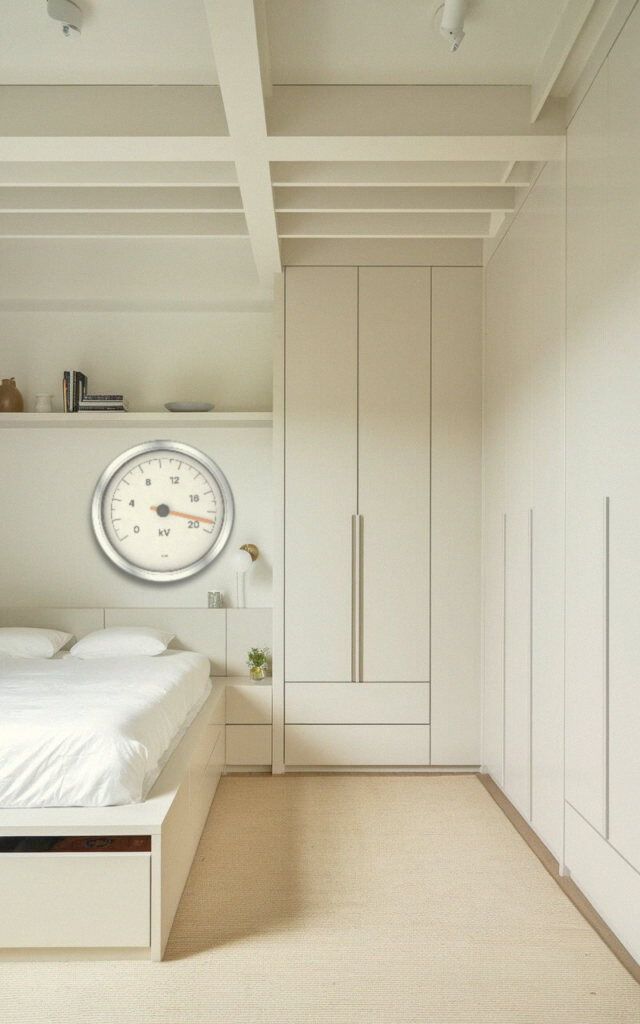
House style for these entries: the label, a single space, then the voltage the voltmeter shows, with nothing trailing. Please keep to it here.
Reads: 19 kV
